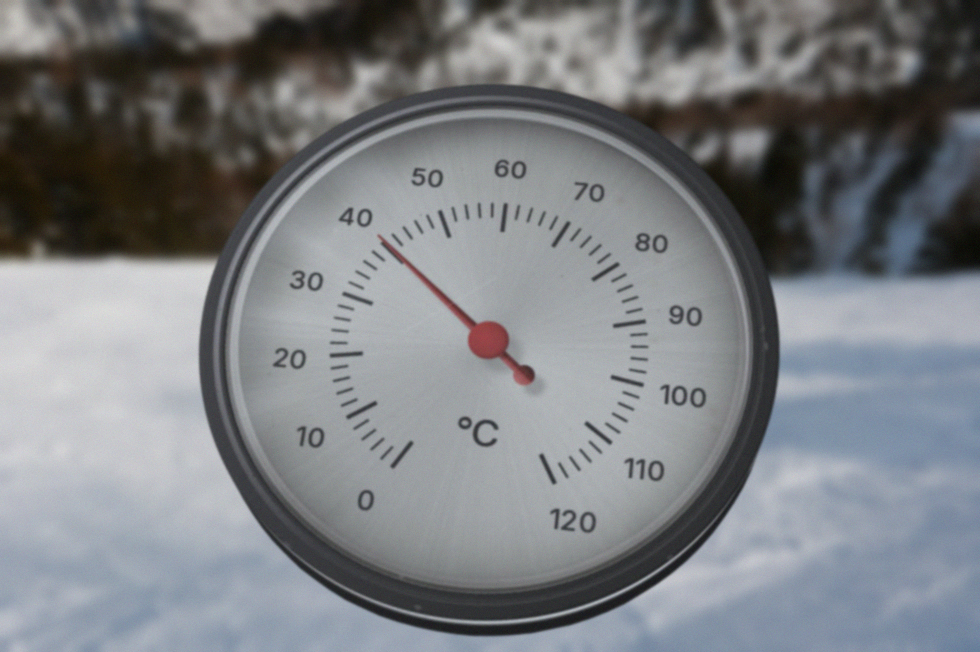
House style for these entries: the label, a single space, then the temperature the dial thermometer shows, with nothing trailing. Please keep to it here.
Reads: 40 °C
